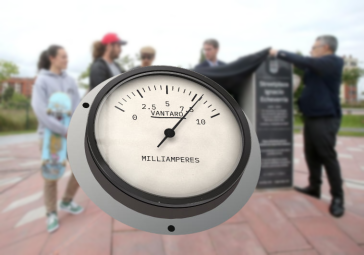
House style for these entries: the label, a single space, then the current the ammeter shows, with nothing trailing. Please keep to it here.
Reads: 8 mA
